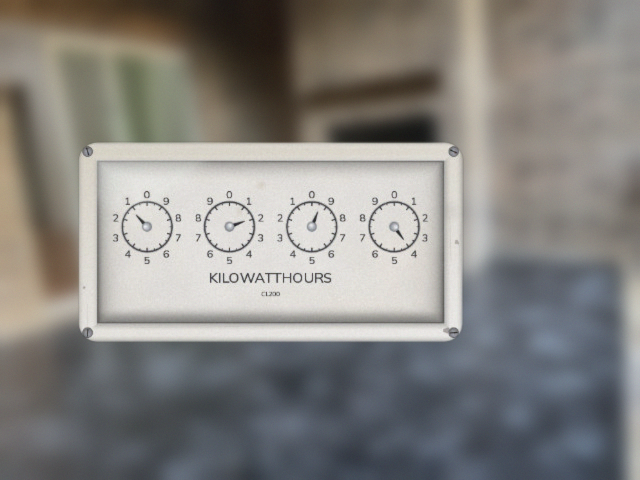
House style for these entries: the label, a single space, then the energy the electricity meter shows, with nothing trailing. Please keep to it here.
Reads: 1194 kWh
